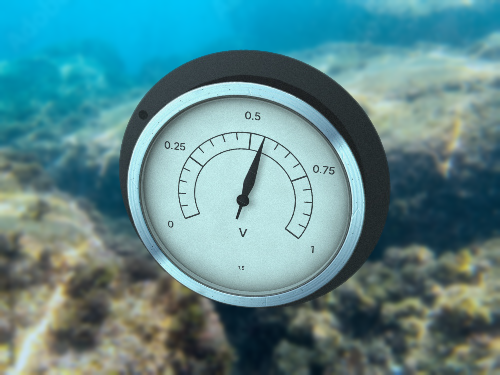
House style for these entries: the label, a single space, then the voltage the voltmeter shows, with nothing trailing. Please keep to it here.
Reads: 0.55 V
